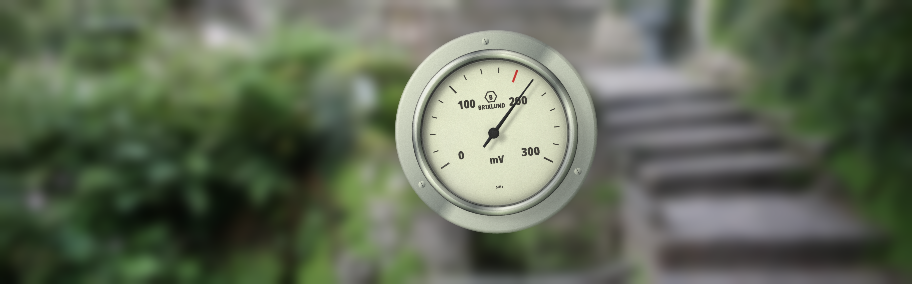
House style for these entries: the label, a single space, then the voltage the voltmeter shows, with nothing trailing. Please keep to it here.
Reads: 200 mV
